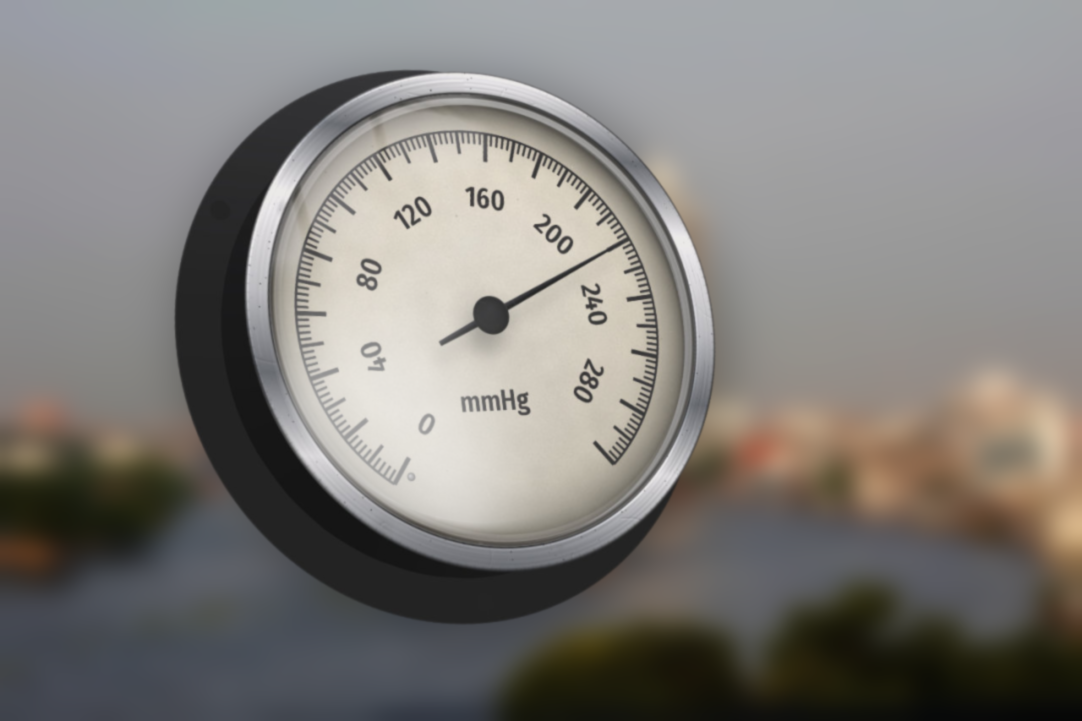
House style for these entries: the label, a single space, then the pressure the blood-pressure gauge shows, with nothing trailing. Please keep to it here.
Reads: 220 mmHg
